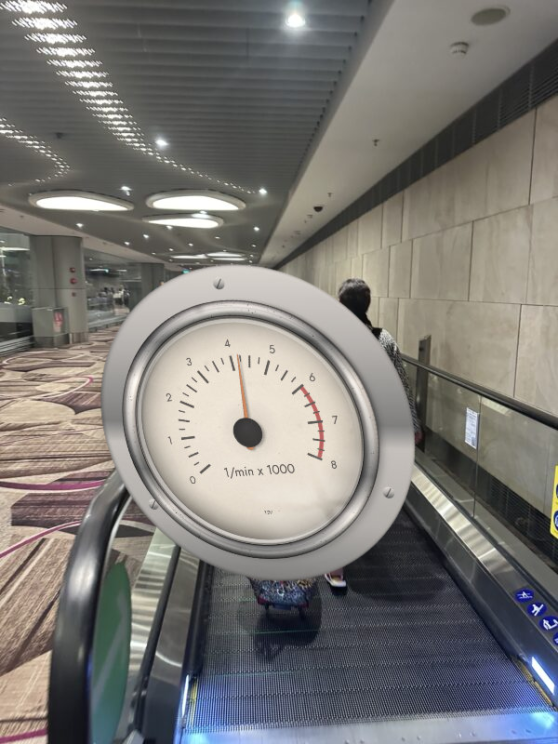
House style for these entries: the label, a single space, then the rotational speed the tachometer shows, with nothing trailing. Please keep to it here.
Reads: 4250 rpm
